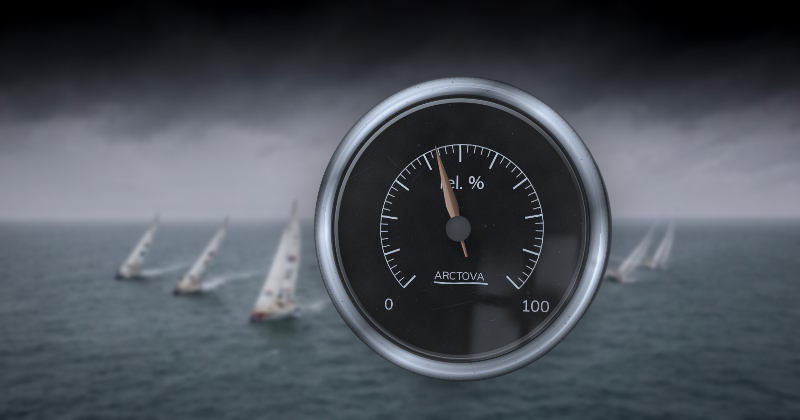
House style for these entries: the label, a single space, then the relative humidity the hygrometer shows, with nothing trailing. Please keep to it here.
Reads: 44 %
